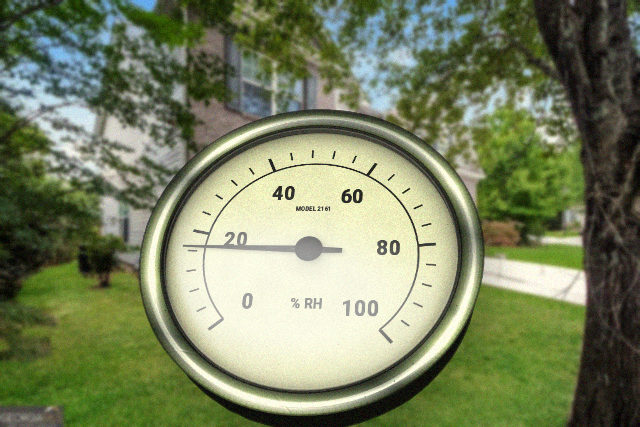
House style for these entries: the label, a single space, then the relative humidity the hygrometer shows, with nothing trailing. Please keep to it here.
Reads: 16 %
